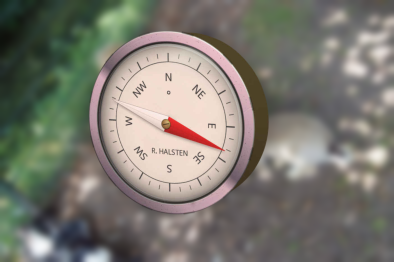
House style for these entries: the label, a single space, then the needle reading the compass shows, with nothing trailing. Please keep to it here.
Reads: 110 °
